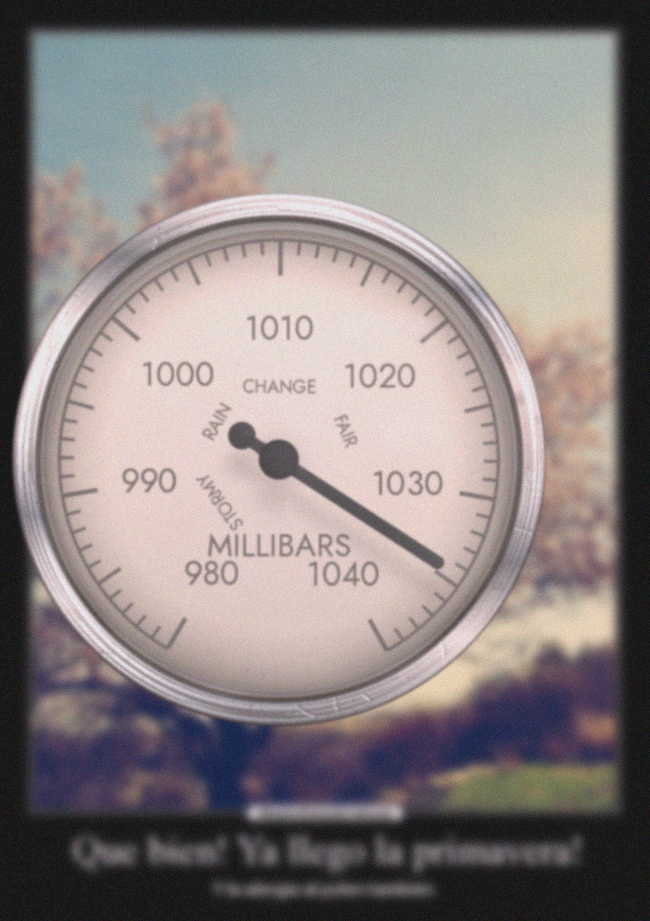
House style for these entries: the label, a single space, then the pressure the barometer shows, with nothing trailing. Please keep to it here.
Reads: 1034.5 mbar
